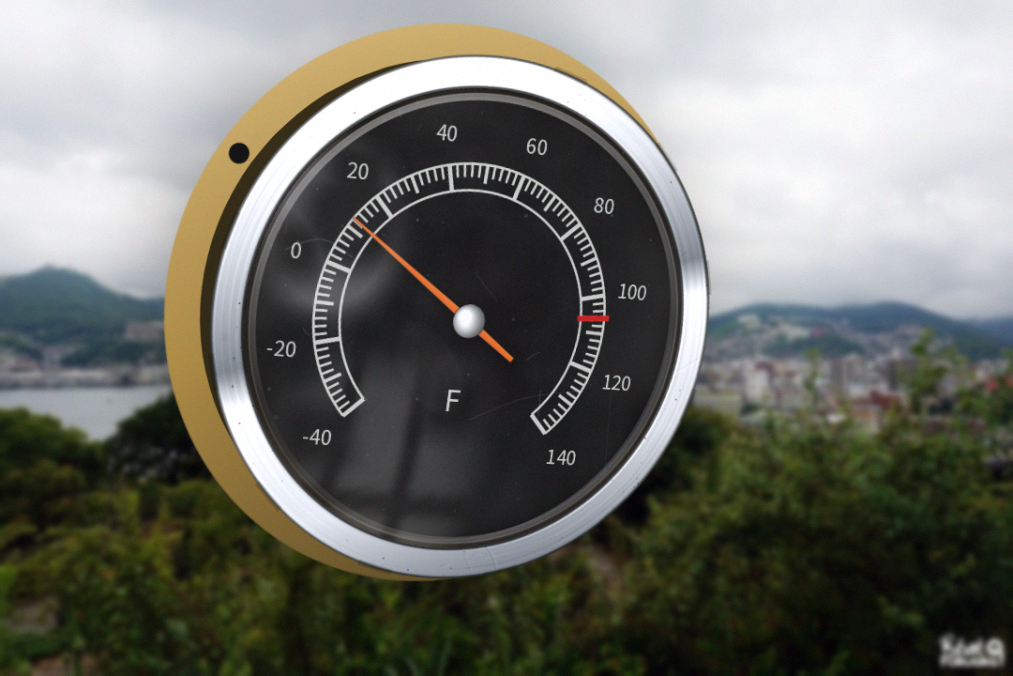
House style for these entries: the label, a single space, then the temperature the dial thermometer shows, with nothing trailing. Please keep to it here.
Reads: 12 °F
